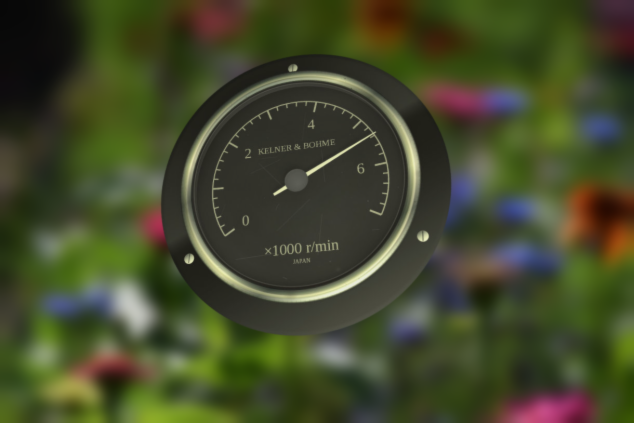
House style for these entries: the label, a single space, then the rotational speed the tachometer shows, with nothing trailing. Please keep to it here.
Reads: 5400 rpm
